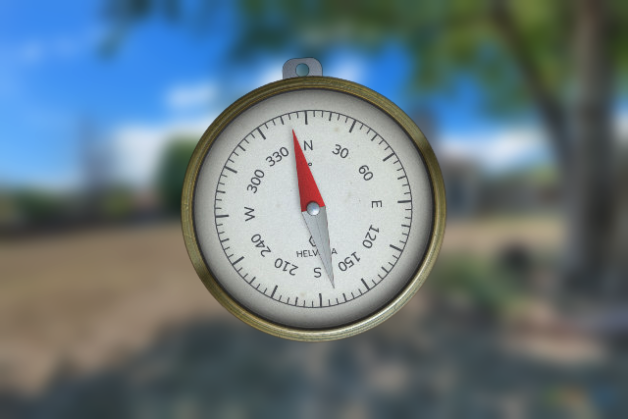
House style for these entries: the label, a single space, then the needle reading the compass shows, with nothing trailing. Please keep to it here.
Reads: 350 °
